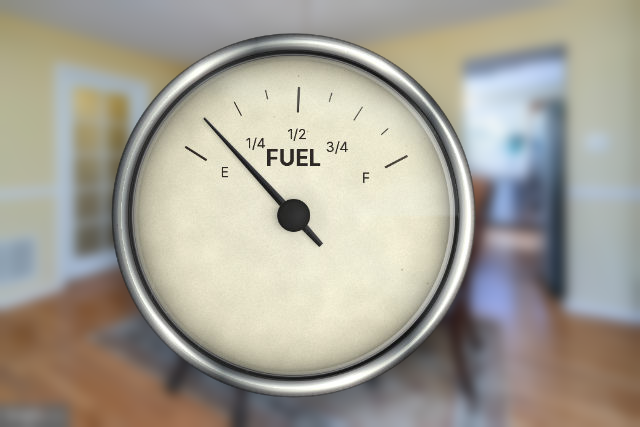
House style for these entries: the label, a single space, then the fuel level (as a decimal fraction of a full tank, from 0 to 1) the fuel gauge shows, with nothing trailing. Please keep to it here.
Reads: 0.125
